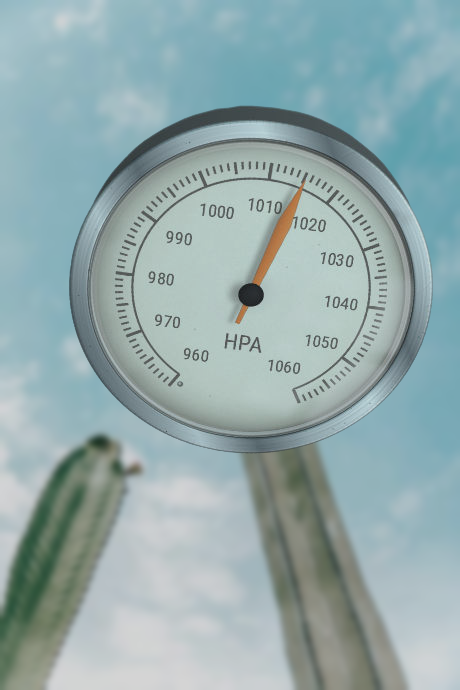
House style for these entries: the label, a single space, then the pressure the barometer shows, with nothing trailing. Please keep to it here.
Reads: 1015 hPa
